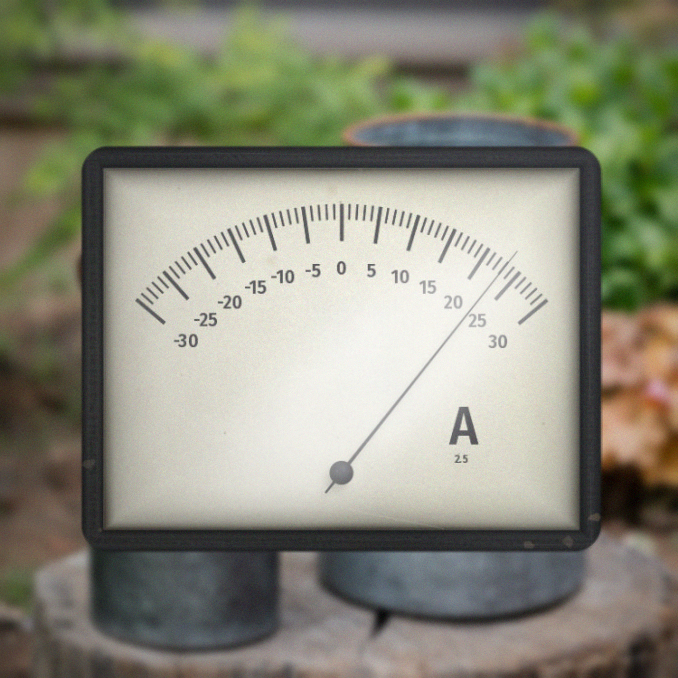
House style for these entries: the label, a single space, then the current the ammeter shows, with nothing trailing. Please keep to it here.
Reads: 23 A
